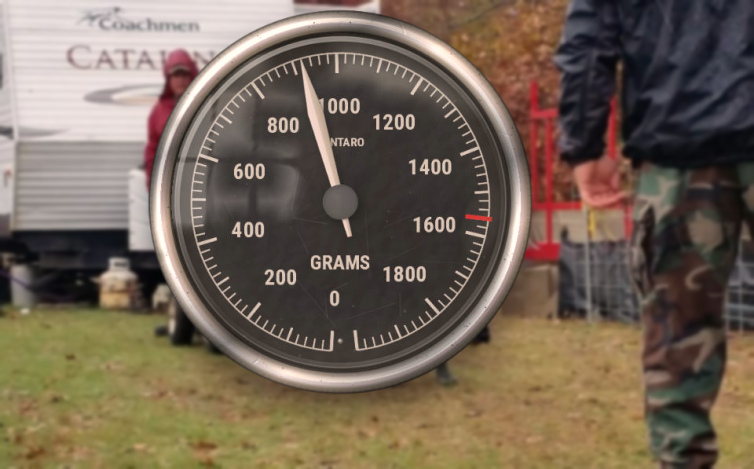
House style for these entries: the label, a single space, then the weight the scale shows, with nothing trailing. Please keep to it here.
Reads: 920 g
